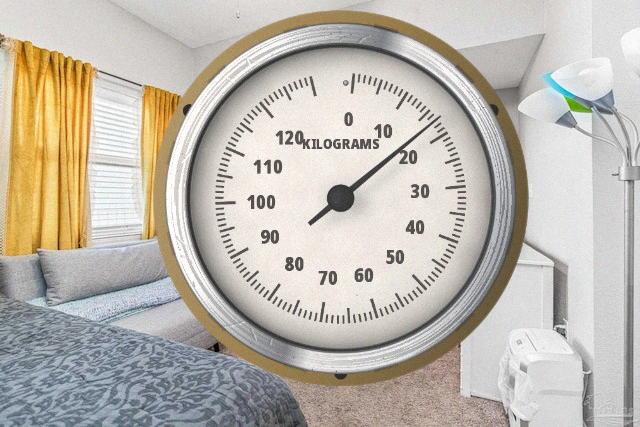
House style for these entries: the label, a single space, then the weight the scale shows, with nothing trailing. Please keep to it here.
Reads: 17 kg
